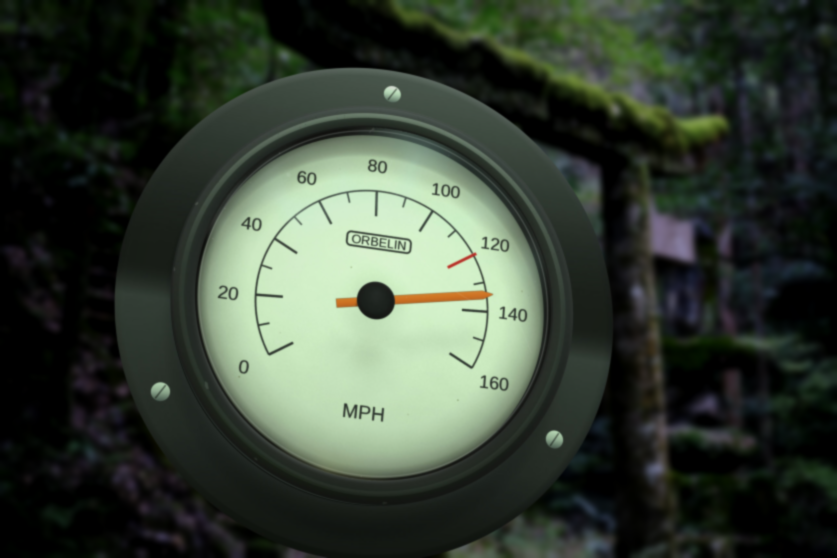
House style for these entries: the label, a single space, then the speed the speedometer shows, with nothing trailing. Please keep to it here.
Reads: 135 mph
